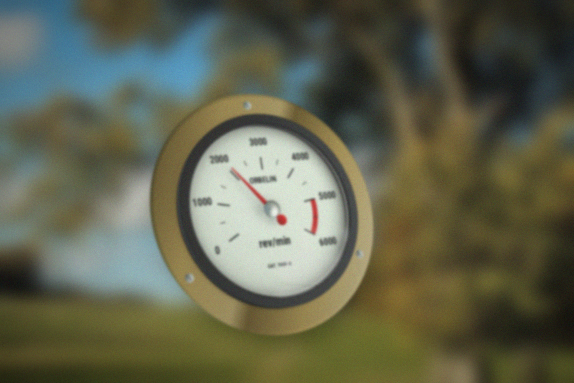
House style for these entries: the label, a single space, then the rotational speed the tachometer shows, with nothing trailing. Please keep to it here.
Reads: 2000 rpm
